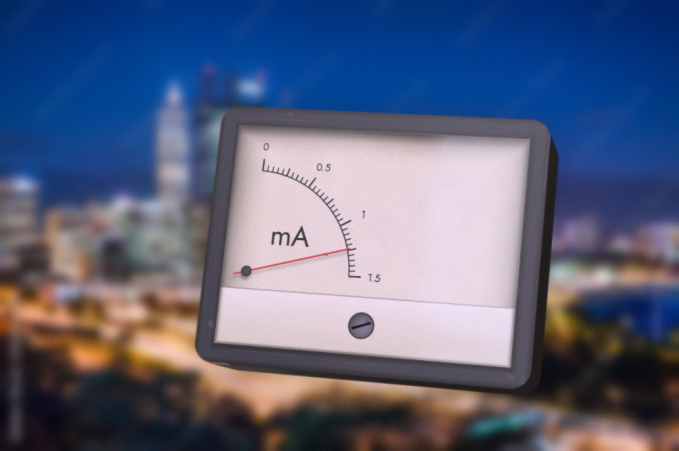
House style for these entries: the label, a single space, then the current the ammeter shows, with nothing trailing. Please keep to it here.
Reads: 1.25 mA
